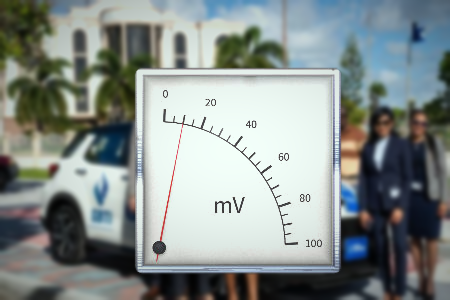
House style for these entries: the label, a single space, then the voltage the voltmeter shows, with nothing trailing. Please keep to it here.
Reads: 10 mV
